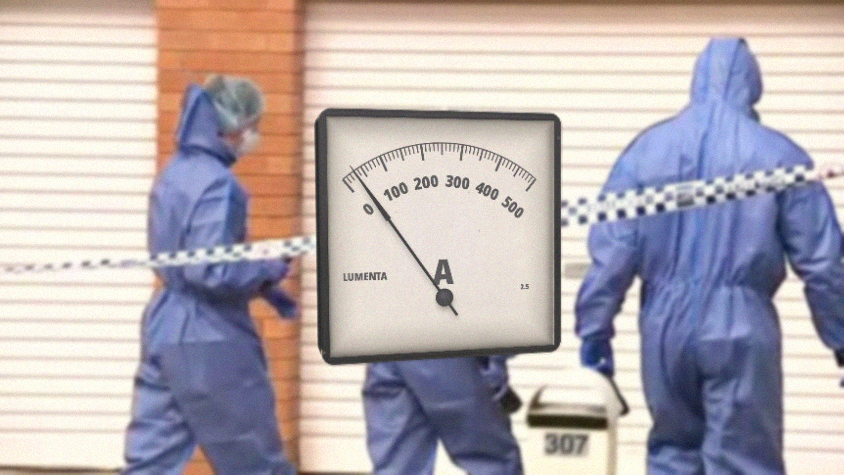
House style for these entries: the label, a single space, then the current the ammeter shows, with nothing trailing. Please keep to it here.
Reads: 30 A
